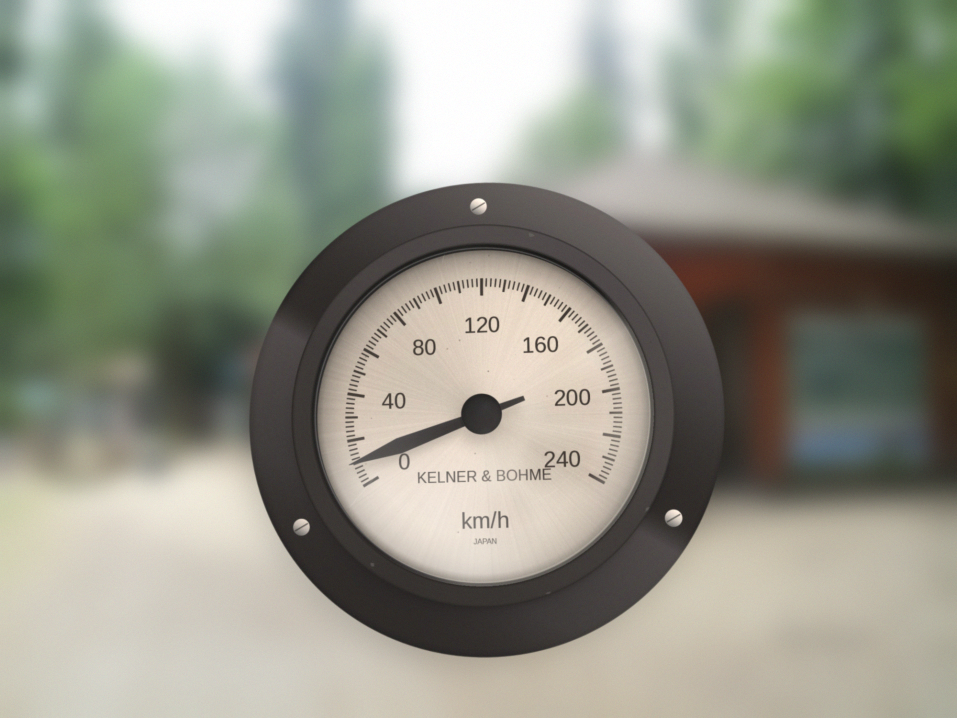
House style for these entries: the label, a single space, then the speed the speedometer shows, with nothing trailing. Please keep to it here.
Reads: 10 km/h
